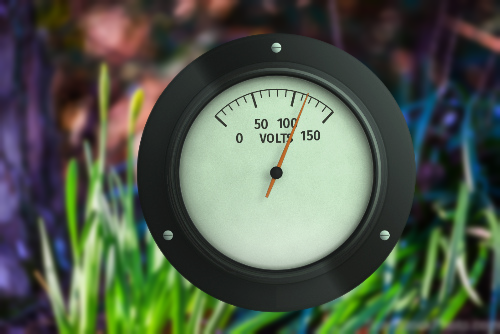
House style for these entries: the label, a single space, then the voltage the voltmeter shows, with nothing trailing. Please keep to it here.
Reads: 115 V
